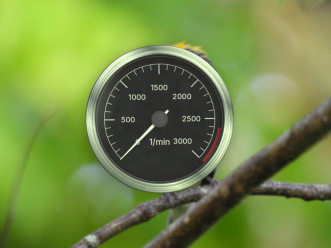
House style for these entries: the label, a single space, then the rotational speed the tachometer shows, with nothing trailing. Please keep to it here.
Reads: 0 rpm
